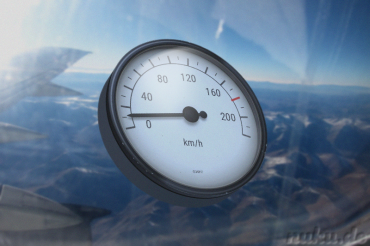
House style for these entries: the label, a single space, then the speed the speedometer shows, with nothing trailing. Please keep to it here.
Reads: 10 km/h
